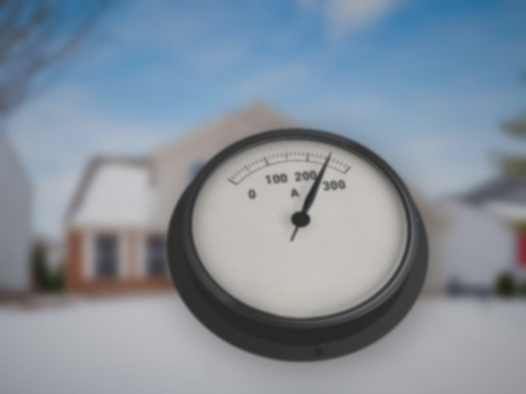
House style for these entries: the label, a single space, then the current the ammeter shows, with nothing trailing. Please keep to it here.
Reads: 250 A
